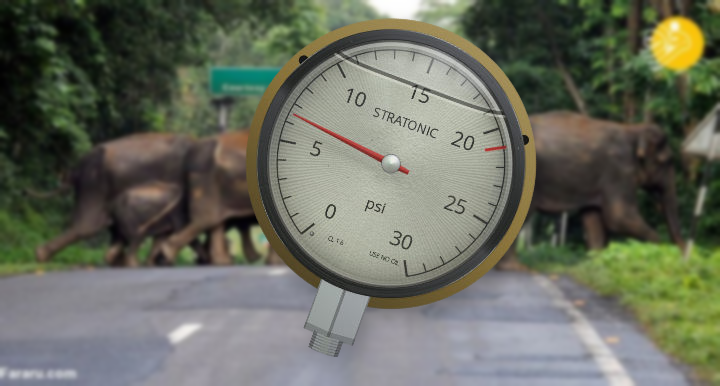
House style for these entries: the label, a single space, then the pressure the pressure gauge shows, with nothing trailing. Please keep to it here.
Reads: 6.5 psi
